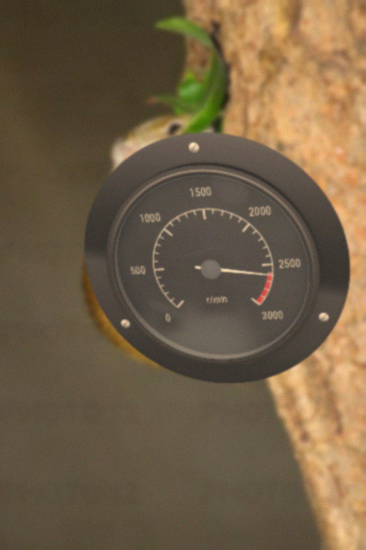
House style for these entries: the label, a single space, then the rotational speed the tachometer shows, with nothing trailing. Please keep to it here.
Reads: 2600 rpm
